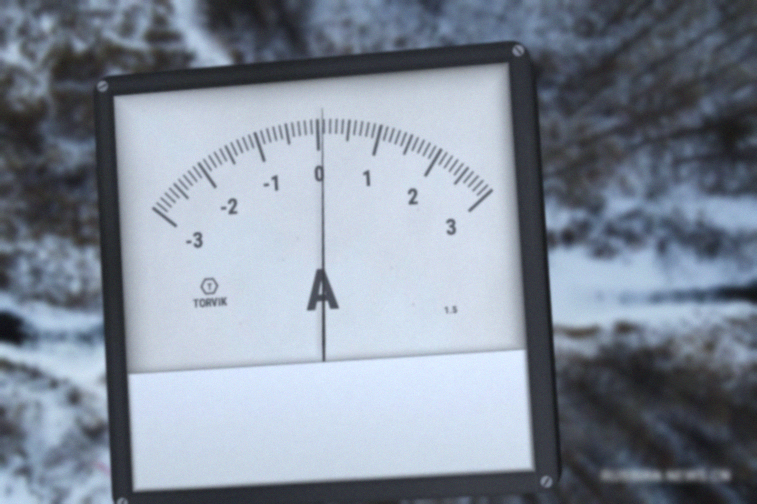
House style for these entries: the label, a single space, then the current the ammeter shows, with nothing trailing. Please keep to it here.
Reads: 0.1 A
